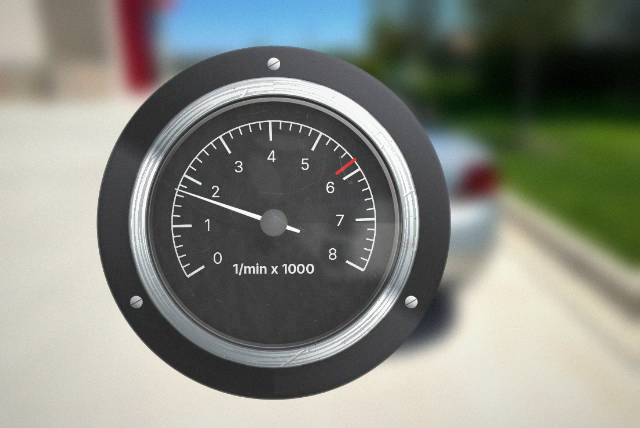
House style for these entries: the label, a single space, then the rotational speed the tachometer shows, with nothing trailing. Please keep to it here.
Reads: 1700 rpm
